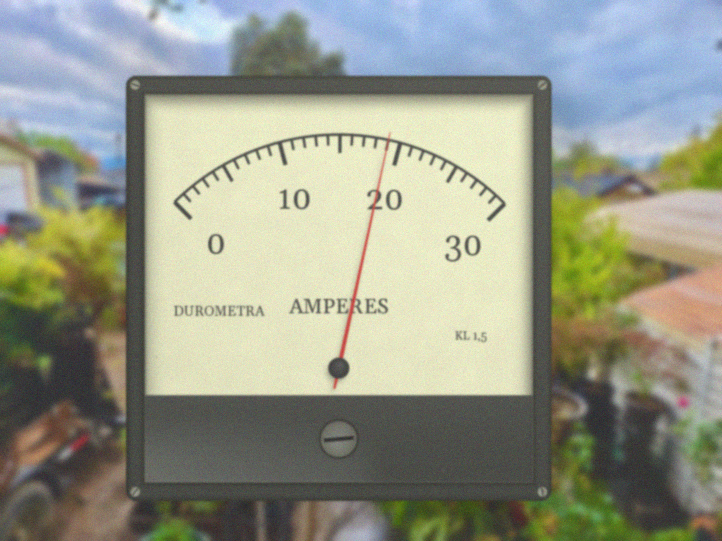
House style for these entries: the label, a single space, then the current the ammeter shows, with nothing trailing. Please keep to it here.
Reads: 19 A
